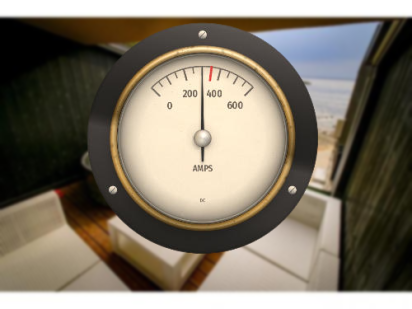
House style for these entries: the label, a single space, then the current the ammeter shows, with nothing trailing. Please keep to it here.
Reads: 300 A
